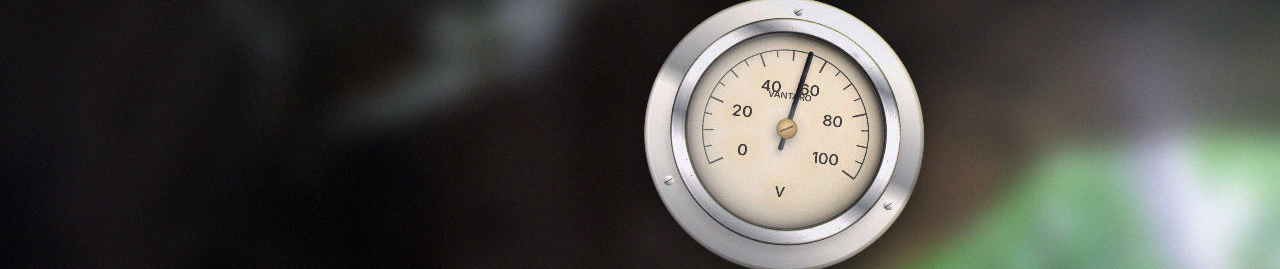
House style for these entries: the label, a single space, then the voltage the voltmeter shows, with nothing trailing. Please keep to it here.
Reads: 55 V
